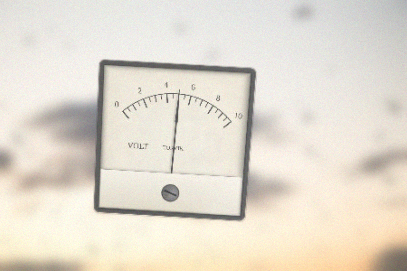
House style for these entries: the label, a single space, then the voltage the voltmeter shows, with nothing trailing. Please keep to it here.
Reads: 5 V
